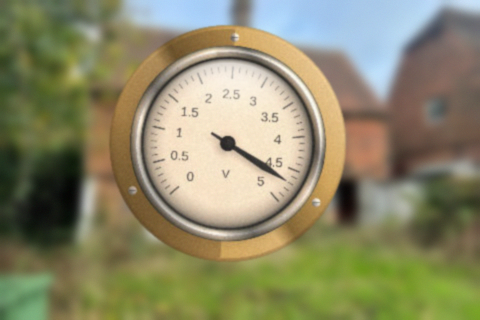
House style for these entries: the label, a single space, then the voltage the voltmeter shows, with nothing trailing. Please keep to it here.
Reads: 4.7 V
